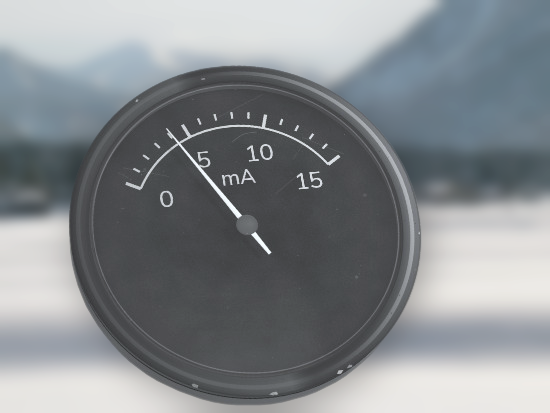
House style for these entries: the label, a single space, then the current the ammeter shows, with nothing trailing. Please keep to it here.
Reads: 4 mA
